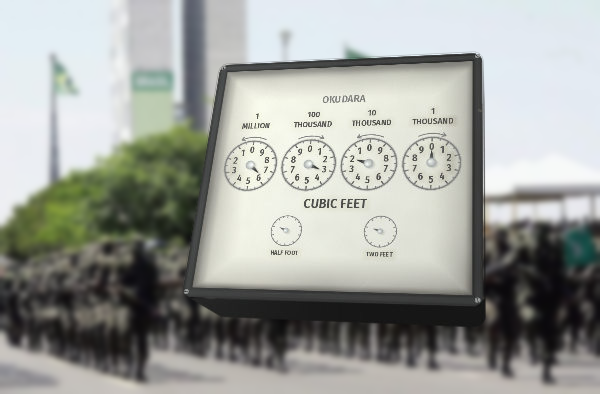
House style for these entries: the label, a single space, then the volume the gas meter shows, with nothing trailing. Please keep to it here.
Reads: 632000 ft³
